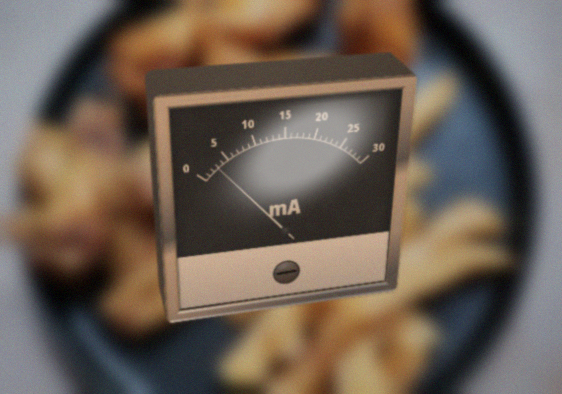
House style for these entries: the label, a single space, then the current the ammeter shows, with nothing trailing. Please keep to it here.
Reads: 3 mA
